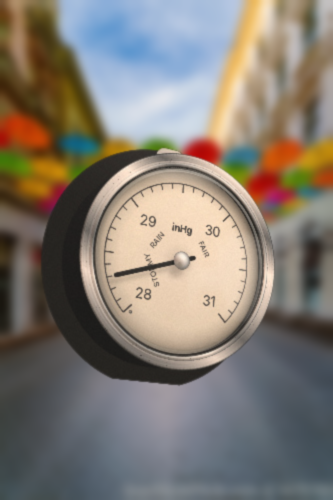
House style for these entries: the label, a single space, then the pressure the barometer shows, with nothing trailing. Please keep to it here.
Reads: 28.3 inHg
